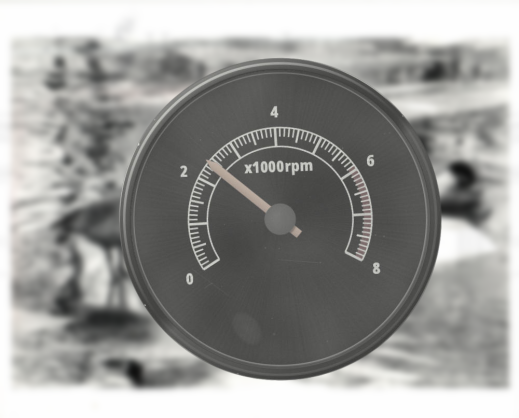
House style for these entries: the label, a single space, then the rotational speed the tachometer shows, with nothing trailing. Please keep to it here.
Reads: 2400 rpm
